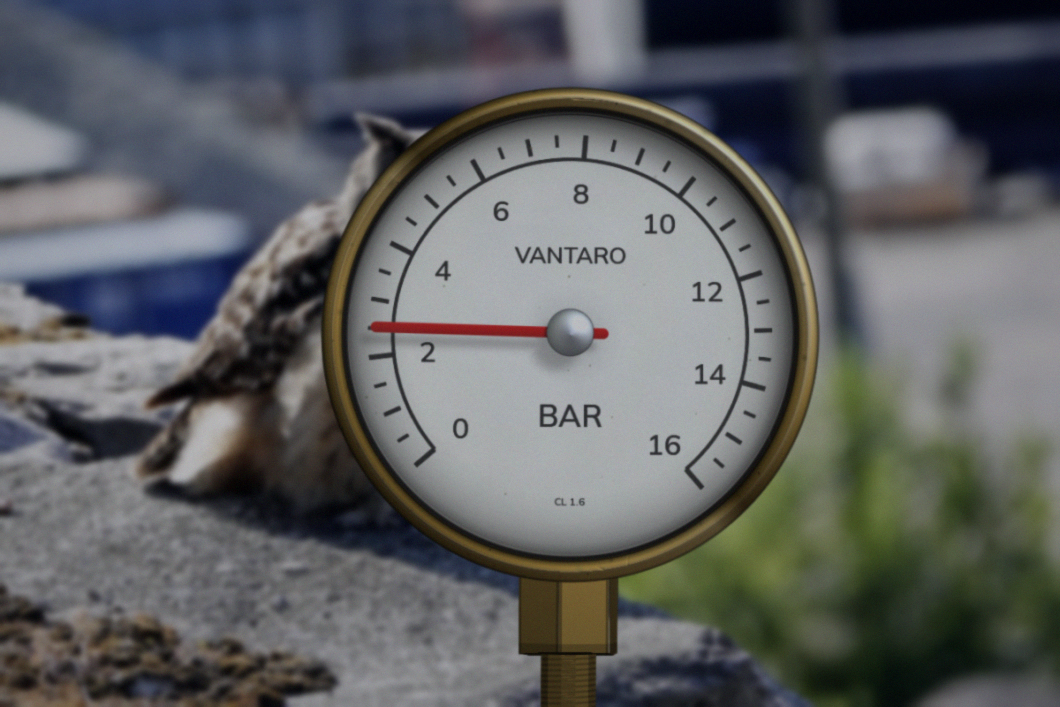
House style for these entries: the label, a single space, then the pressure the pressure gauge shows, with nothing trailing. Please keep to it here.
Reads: 2.5 bar
